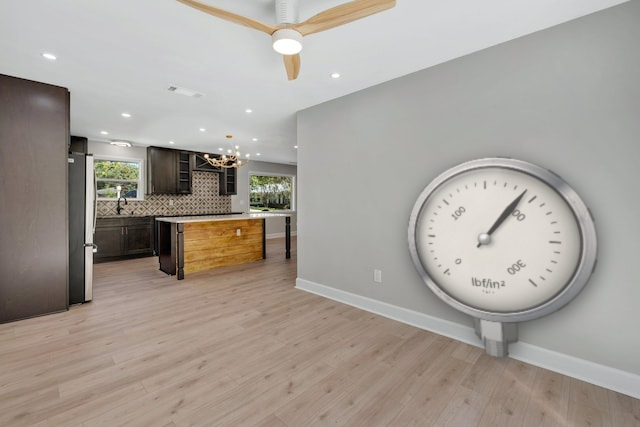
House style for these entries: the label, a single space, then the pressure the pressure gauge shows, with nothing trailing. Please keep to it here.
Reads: 190 psi
